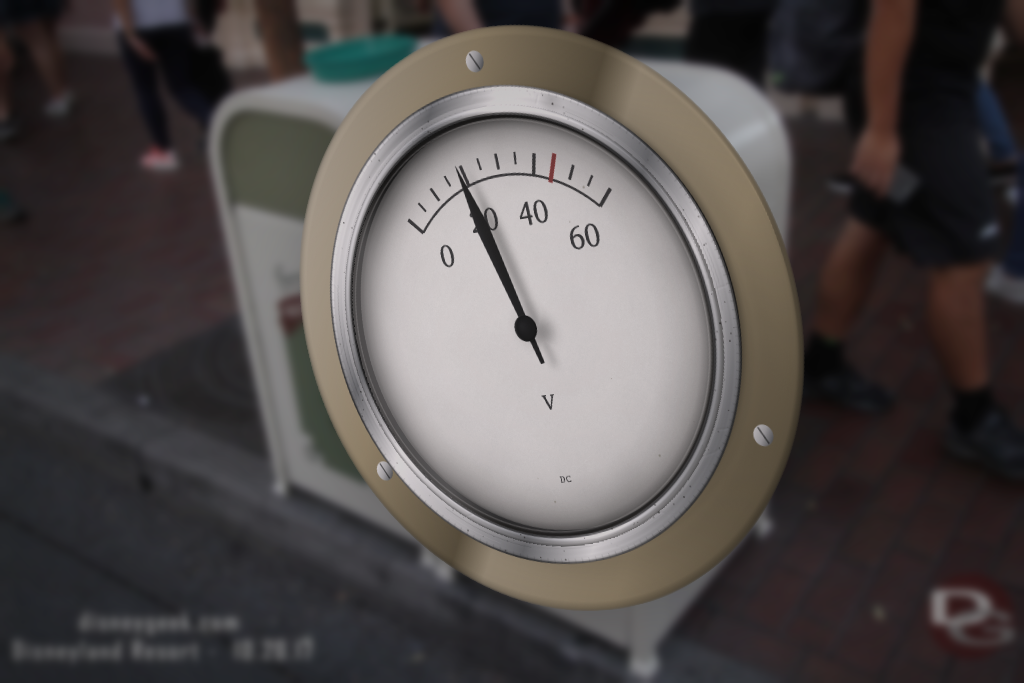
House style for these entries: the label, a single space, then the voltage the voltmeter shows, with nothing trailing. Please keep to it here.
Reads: 20 V
